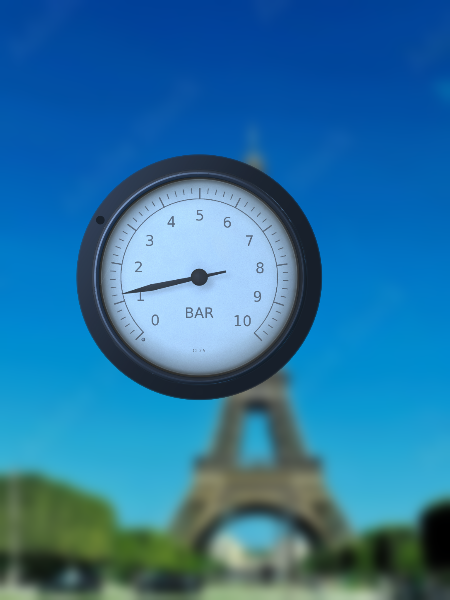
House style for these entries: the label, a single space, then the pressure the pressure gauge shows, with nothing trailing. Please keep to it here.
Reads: 1.2 bar
